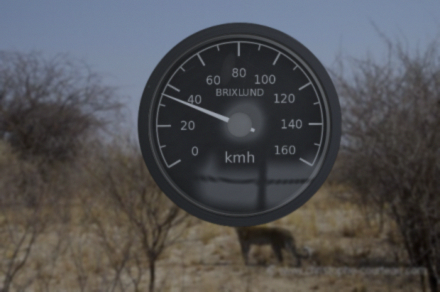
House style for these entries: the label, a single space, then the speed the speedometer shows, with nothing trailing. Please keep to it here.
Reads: 35 km/h
